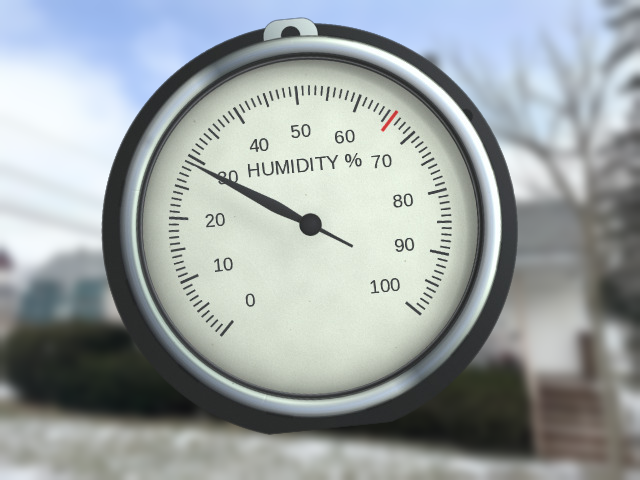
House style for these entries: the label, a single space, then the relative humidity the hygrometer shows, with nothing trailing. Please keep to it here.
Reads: 29 %
